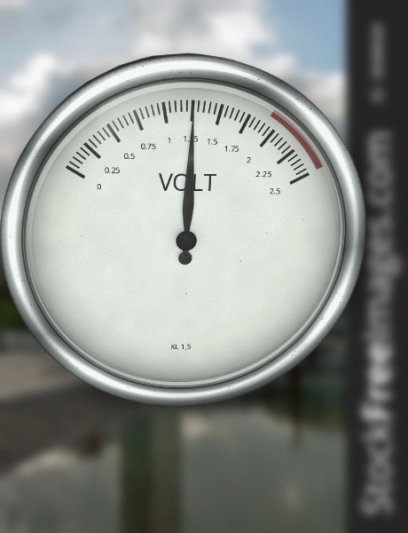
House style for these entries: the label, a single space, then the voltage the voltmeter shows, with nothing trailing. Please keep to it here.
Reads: 1.25 V
